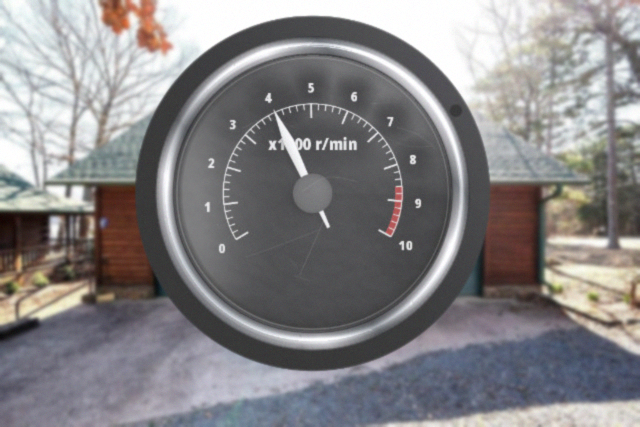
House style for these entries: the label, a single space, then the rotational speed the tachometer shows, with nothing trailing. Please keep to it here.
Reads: 4000 rpm
